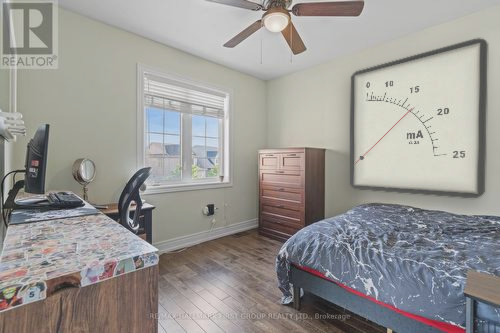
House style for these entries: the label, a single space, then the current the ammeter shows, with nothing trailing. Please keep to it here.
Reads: 17 mA
